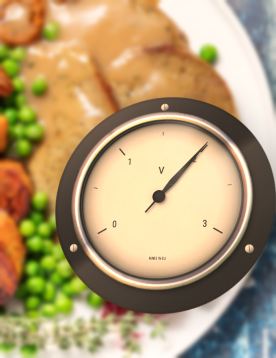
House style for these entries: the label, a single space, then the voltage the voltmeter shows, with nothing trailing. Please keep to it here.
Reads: 2 V
